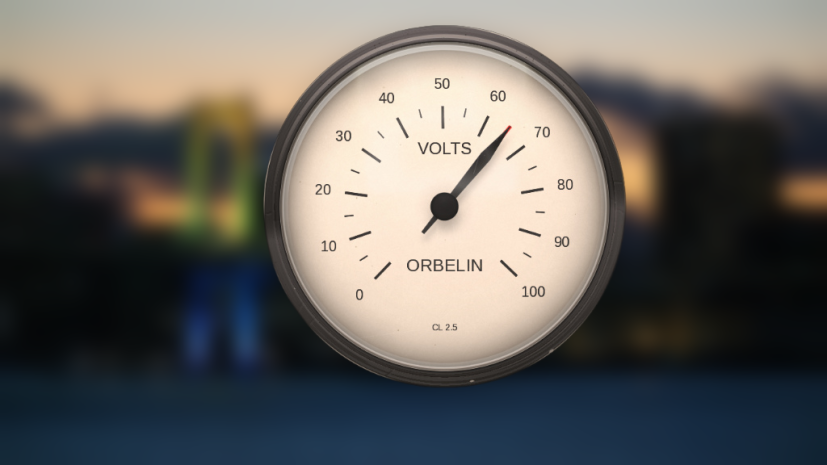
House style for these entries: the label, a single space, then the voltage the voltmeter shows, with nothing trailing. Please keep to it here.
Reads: 65 V
